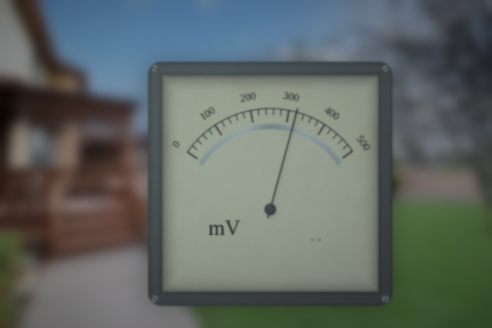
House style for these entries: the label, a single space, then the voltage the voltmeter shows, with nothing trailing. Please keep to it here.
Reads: 320 mV
